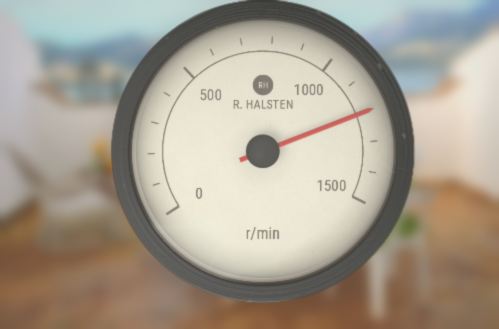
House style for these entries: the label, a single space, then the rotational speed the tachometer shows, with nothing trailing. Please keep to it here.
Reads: 1200 rpm
